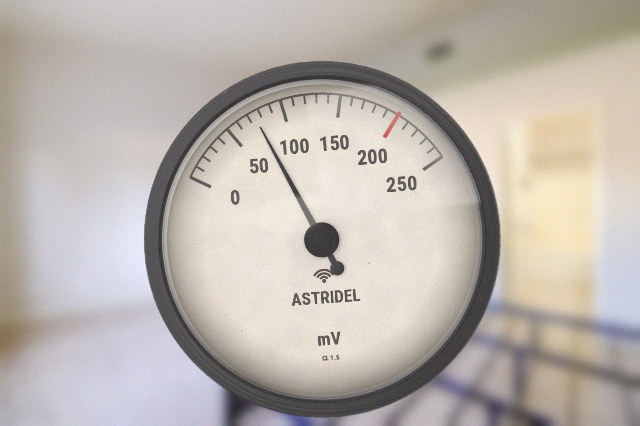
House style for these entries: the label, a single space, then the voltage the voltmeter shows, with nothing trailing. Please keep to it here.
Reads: 75 mV
